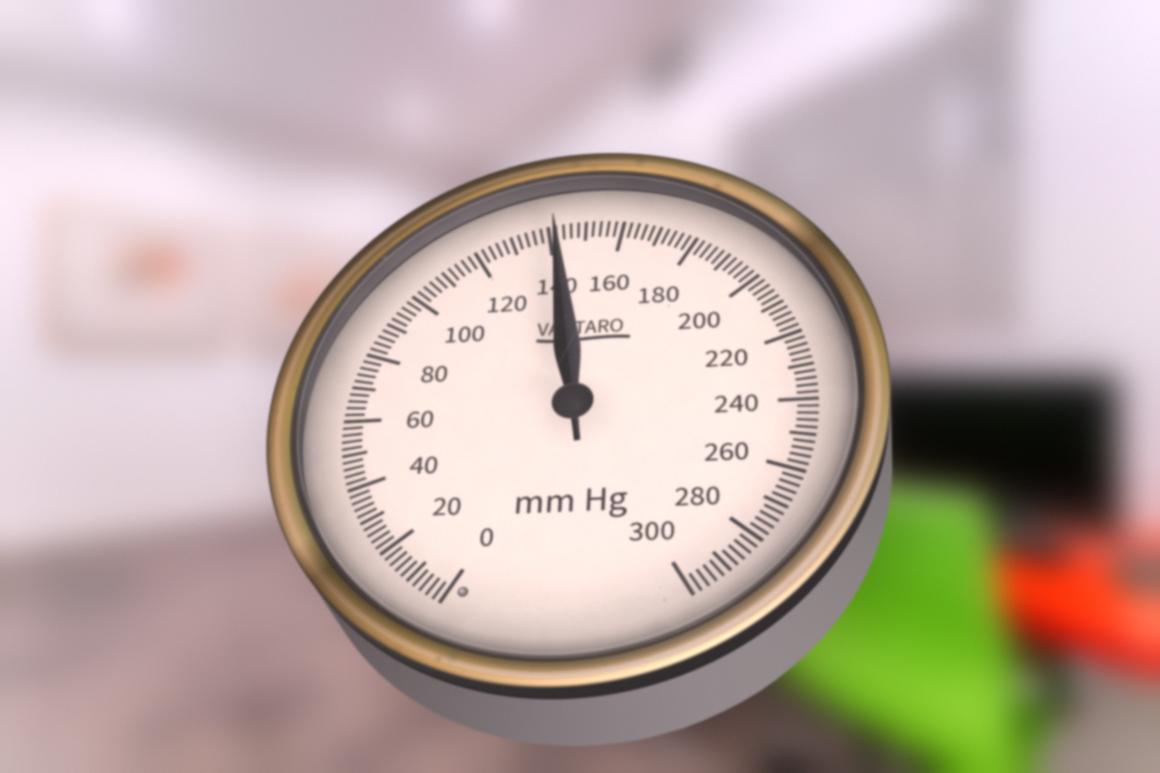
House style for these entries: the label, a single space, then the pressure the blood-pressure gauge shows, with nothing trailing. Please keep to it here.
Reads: 142 mmHg
